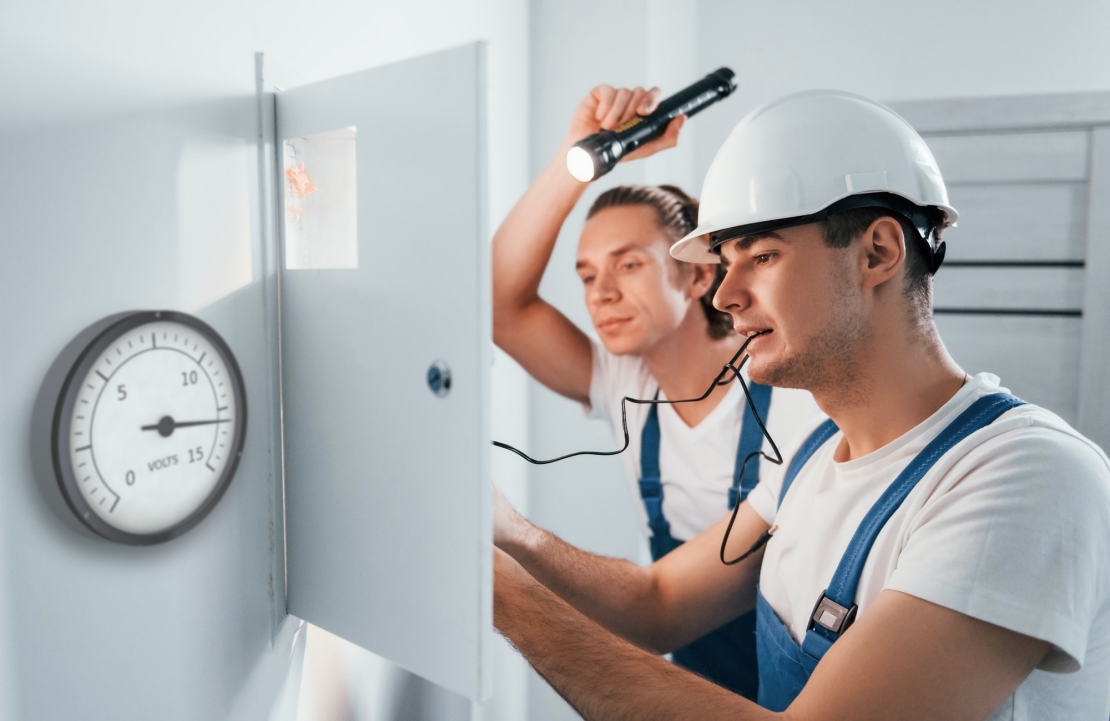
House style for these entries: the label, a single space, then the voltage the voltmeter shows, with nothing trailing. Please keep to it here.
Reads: 13 V
